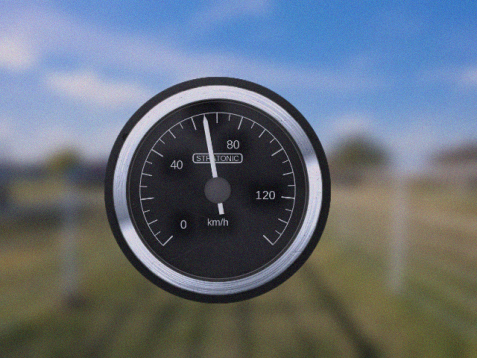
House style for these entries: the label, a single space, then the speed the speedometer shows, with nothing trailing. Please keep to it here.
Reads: 65 km/h
